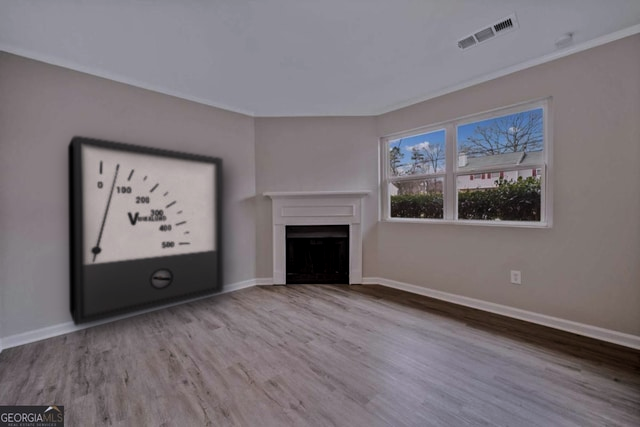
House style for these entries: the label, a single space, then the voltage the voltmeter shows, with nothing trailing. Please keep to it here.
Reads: 50 V
